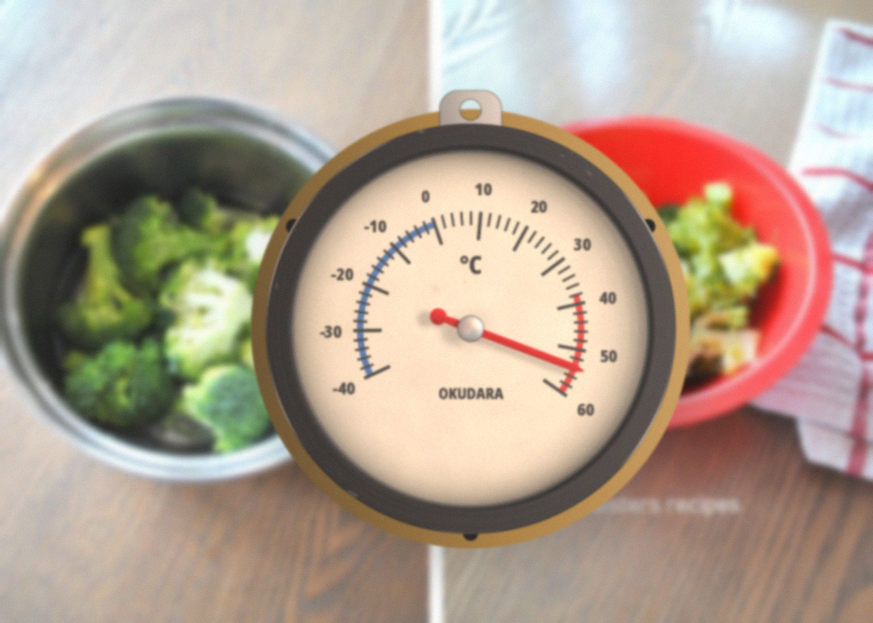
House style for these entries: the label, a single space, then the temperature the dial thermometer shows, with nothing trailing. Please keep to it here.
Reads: 54 °C
